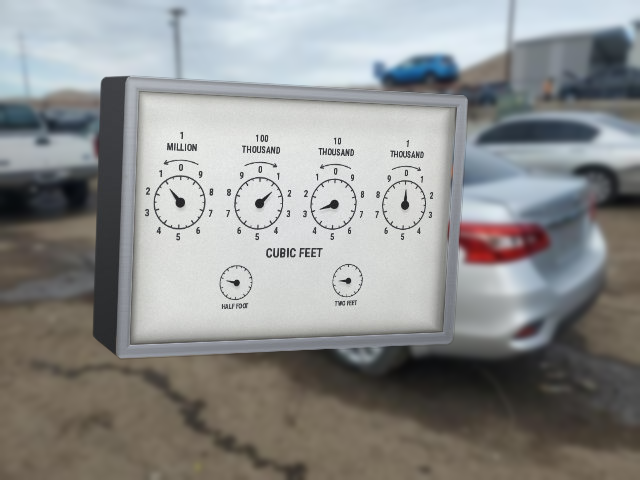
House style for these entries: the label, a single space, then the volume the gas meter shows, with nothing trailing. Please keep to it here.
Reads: 113000 ft³
